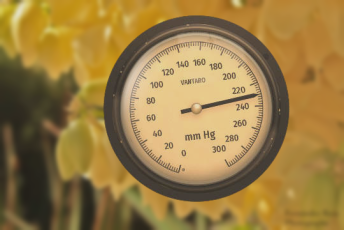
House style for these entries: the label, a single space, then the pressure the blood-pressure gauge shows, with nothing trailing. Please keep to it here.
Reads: 230 mmHg
